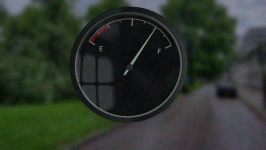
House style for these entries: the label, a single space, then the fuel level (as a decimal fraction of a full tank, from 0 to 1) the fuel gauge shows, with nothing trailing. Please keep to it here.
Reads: 0.75
